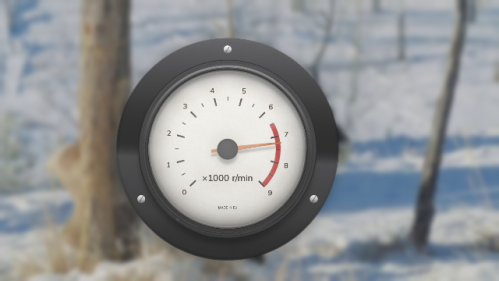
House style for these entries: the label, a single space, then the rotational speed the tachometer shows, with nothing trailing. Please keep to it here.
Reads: 7250 rpm
